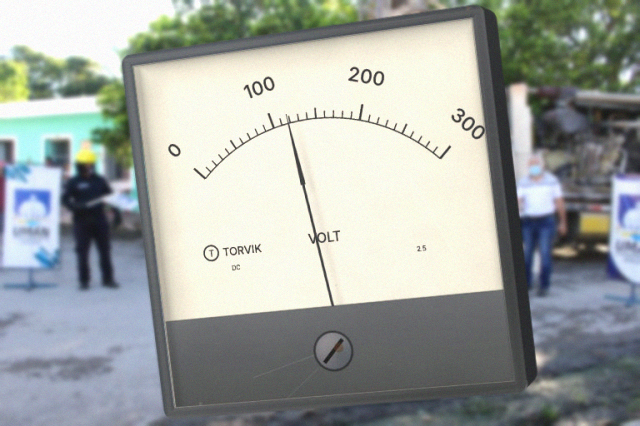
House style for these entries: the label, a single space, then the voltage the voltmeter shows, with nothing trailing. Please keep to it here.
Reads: 120 V
